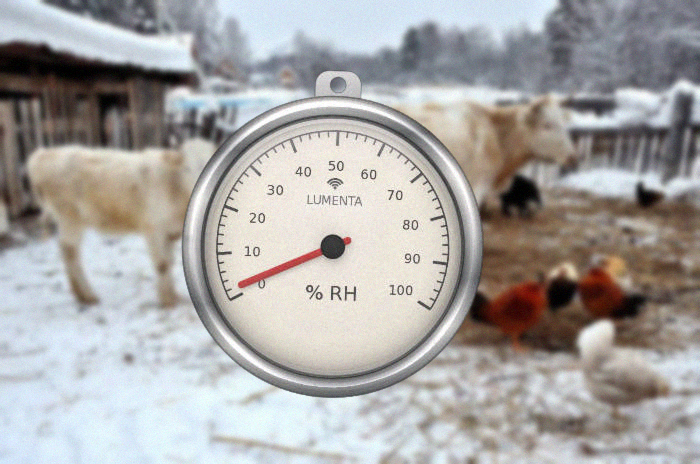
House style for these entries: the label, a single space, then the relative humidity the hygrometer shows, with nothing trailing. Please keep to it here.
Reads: 2 %
